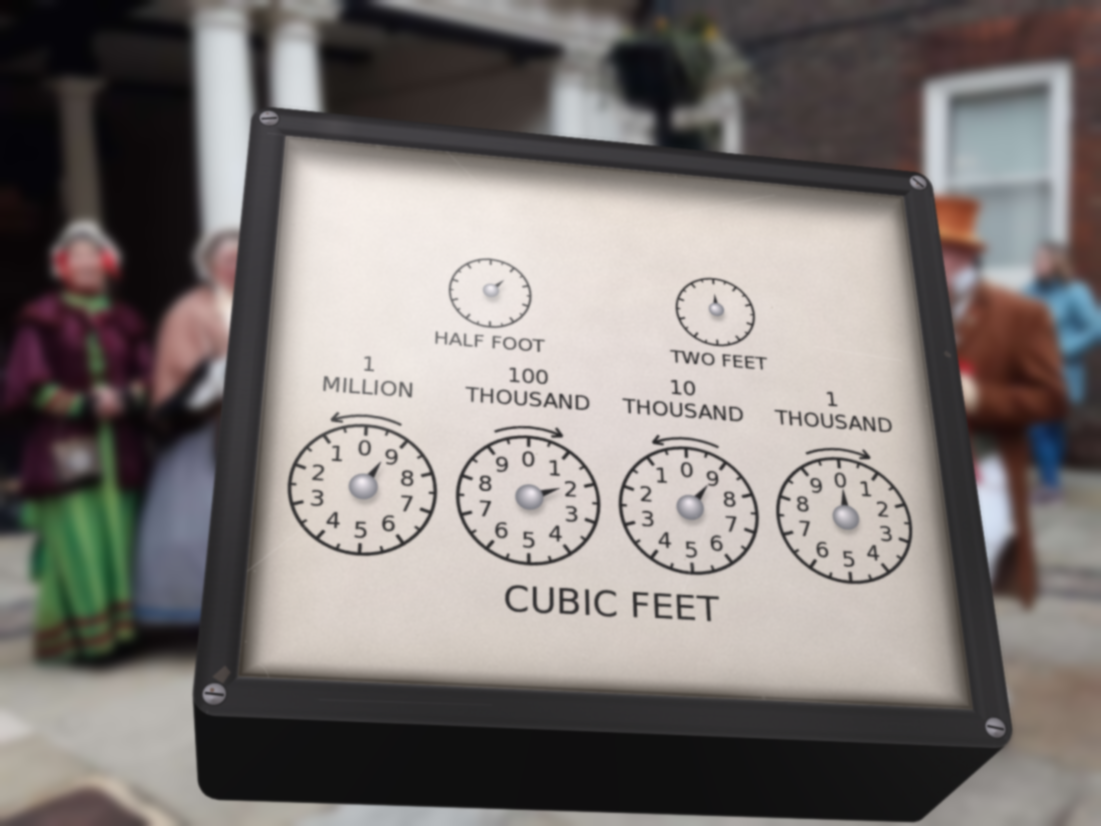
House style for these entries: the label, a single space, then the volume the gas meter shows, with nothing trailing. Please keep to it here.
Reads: 919000 ft³
